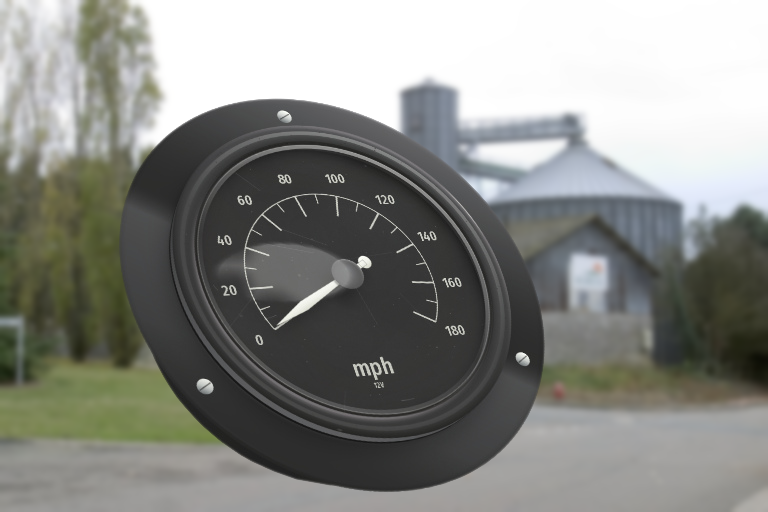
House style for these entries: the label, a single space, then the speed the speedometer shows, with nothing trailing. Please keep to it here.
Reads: 0 mph
